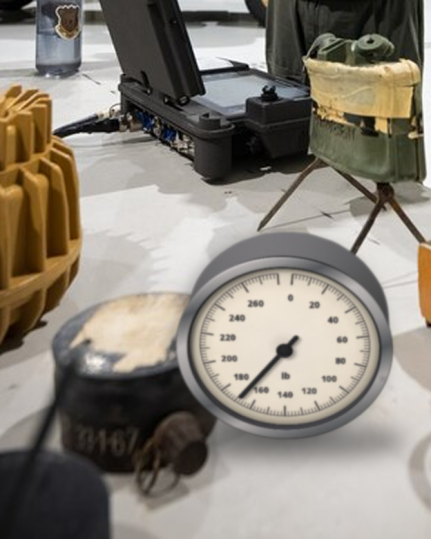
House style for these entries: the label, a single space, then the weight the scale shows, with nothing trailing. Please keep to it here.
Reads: 170 lb
